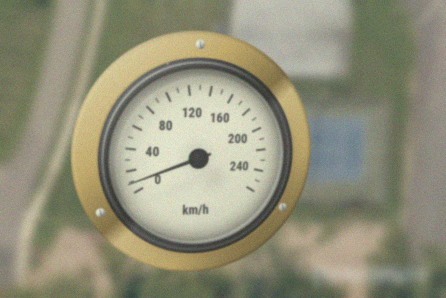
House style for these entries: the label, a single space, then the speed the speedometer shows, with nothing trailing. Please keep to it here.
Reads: 10 km/h
